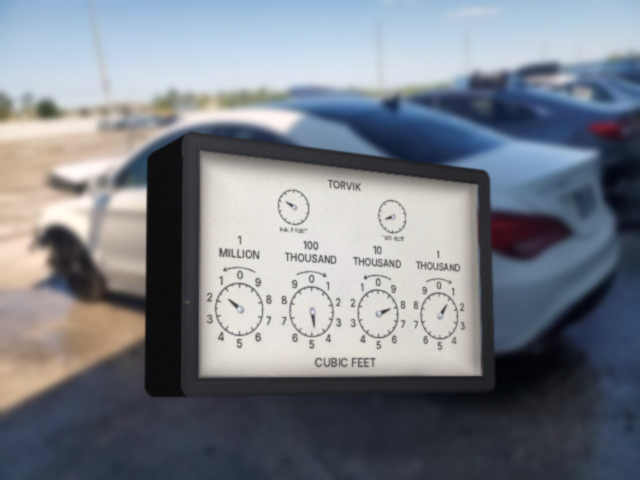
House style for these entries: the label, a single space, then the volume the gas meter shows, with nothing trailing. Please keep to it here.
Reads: 148100 ft³
